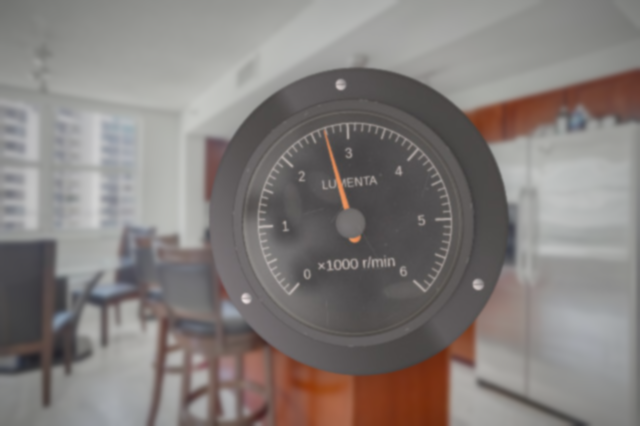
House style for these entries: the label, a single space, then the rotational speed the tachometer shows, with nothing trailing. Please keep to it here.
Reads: 2700 rpm
